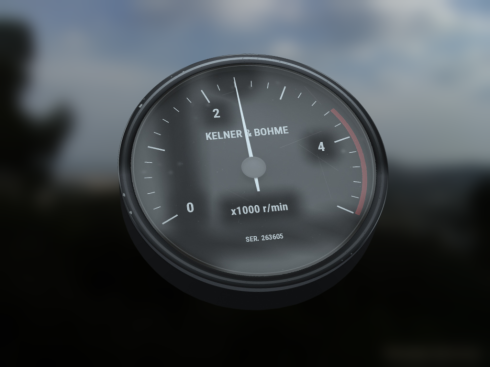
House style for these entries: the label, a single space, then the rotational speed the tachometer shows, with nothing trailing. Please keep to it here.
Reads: 2400 rpm
